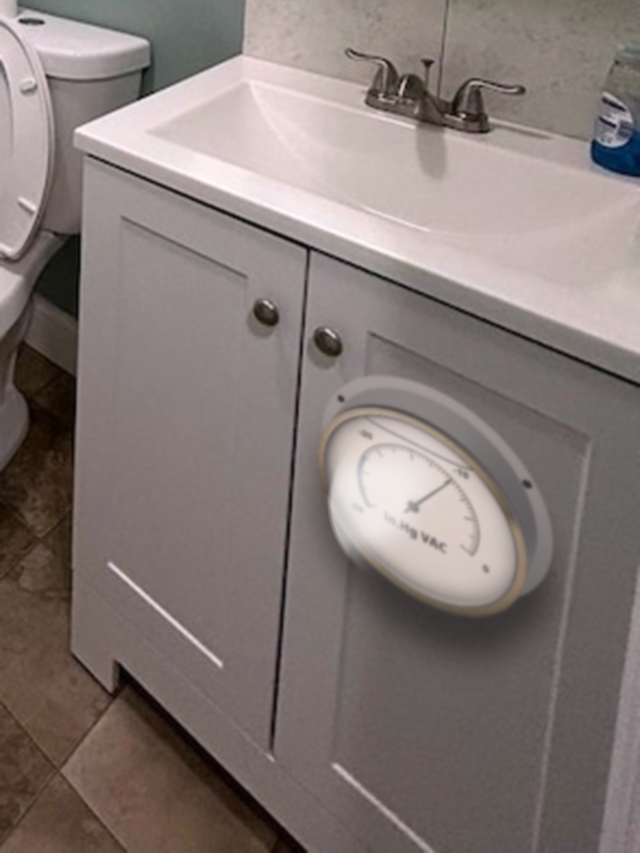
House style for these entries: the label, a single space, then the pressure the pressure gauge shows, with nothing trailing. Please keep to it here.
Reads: -10 inHg
